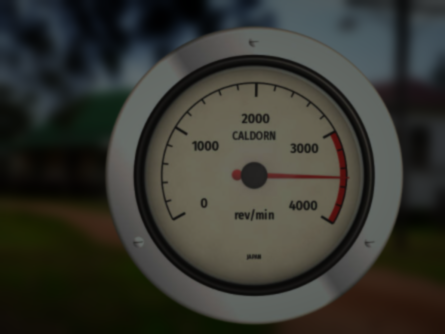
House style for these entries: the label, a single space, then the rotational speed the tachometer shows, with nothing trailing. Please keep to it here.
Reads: 3500 rpm
